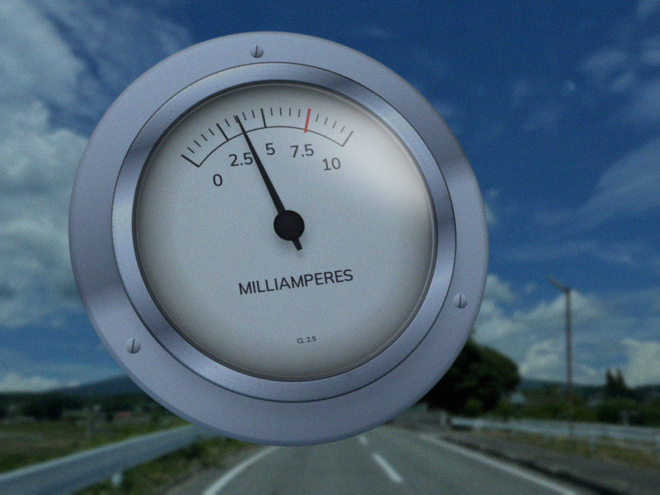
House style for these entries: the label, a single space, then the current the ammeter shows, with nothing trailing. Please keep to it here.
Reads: 3.5 mA
